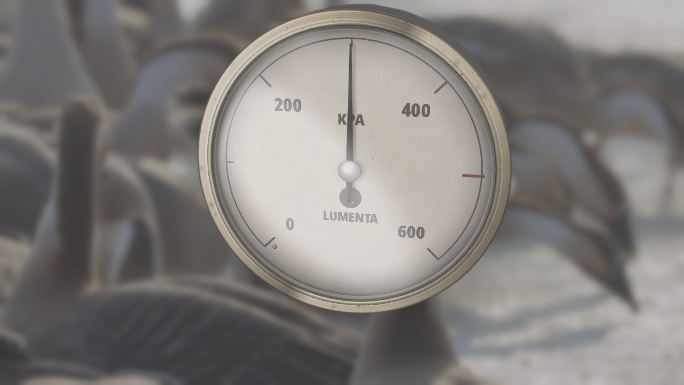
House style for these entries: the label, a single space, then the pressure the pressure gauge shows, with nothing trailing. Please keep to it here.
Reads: 300 kPa
